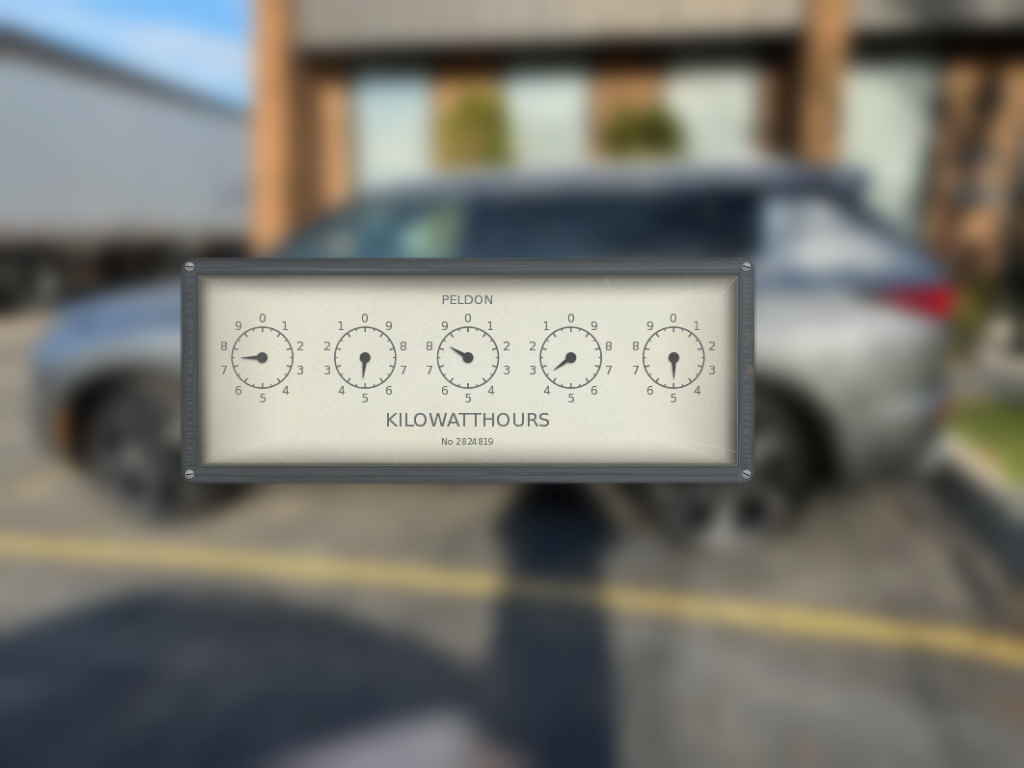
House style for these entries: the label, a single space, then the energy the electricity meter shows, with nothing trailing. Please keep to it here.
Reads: 74835 kWh
